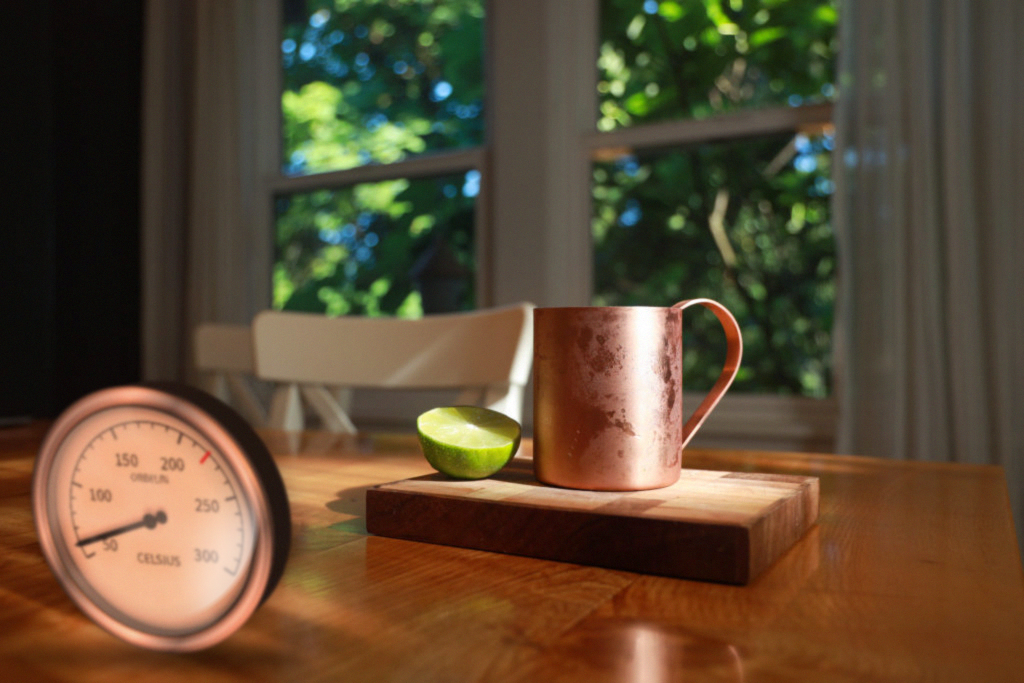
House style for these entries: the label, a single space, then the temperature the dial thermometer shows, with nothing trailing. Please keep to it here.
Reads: 60 °C
